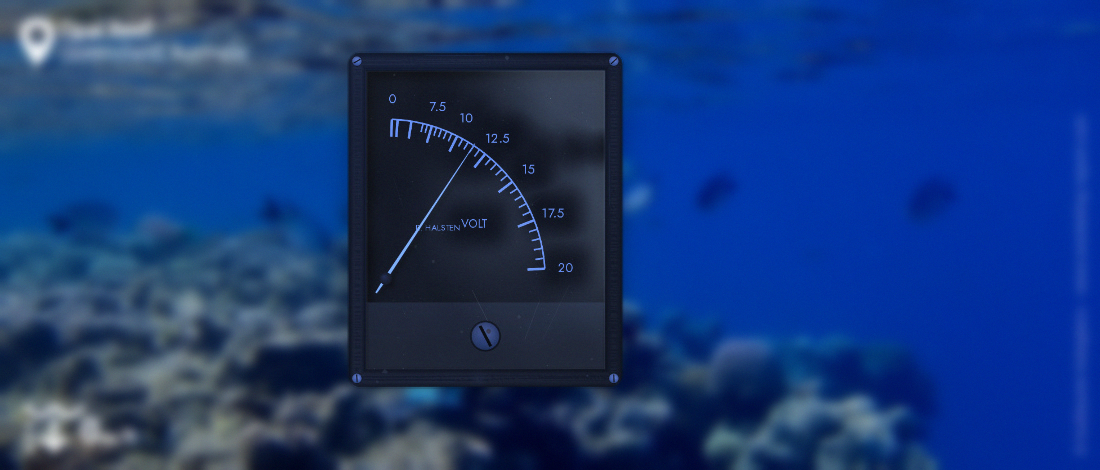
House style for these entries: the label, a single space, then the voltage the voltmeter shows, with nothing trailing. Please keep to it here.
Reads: 11.5 V
